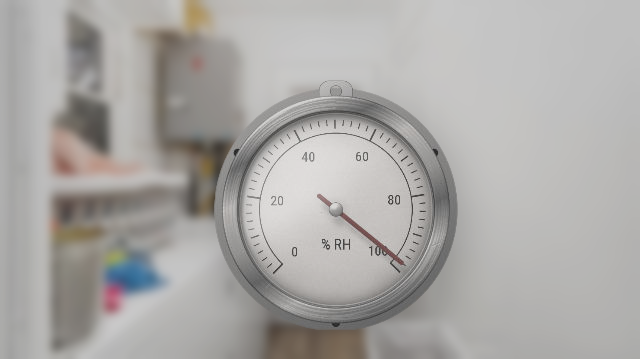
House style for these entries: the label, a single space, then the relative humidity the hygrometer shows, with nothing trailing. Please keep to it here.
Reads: 98 %
